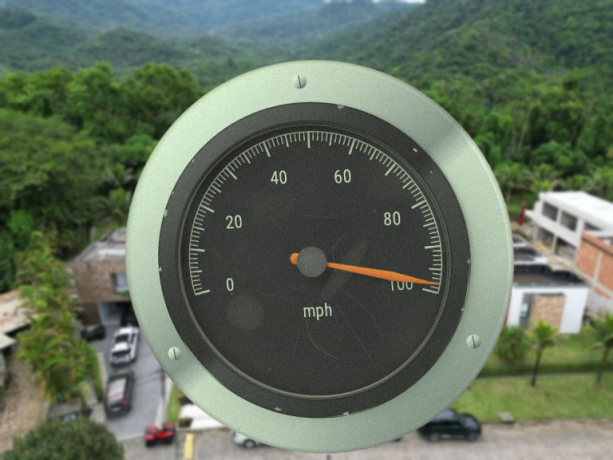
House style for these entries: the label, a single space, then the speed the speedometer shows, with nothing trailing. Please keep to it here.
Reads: 98 mph
